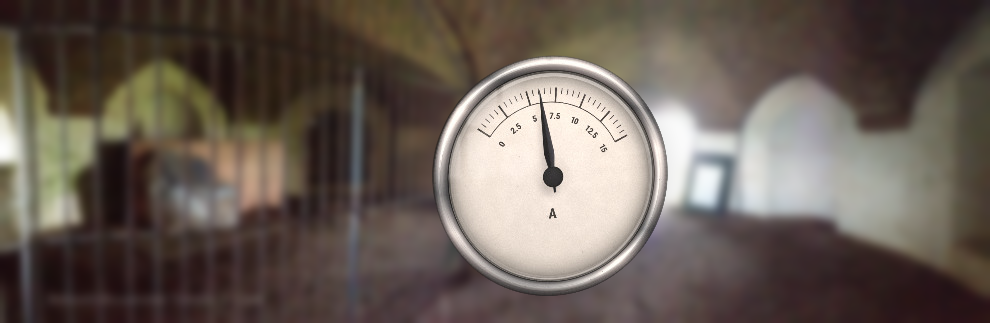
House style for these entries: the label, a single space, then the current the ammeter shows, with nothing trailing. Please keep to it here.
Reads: 6 A
